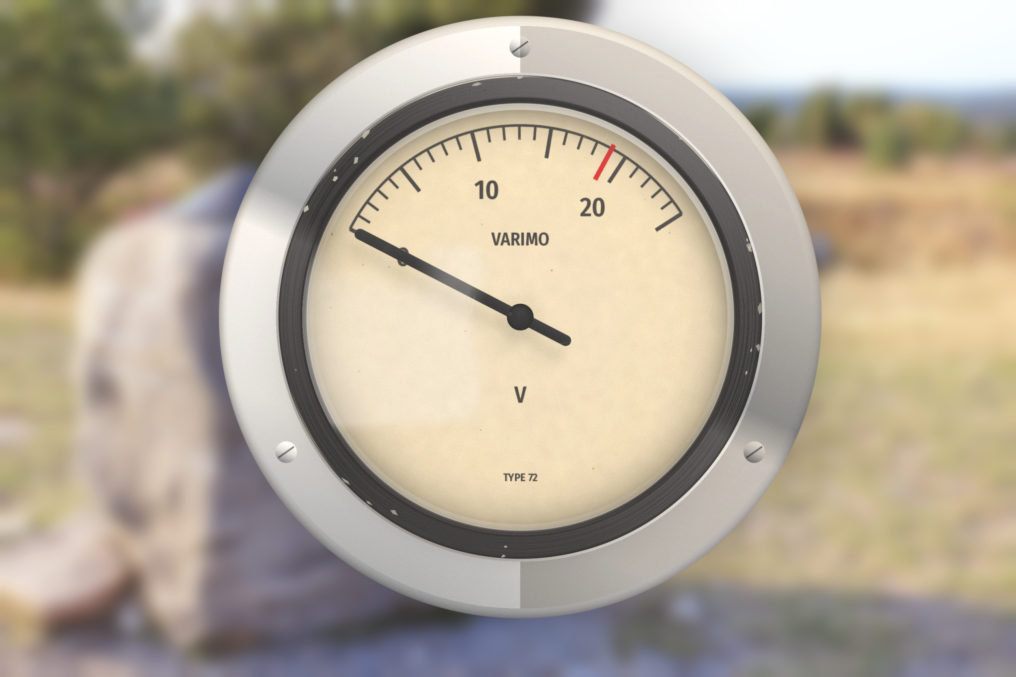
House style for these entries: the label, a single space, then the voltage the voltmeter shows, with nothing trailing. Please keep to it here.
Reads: 0 V
